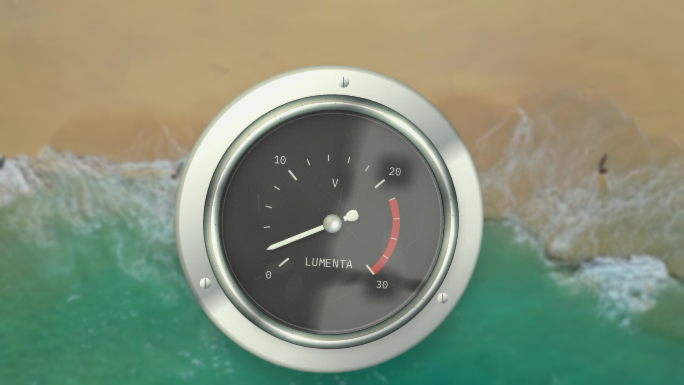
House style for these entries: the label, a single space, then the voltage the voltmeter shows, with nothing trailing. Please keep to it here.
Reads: 2 V
